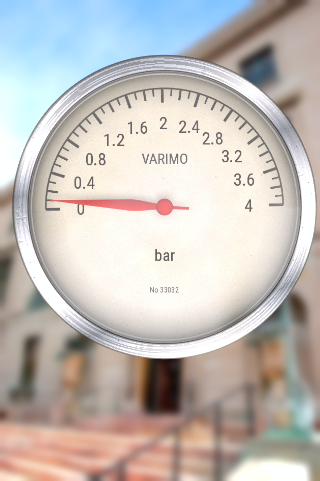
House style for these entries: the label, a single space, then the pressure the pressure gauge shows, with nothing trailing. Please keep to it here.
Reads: 0.1 bar
